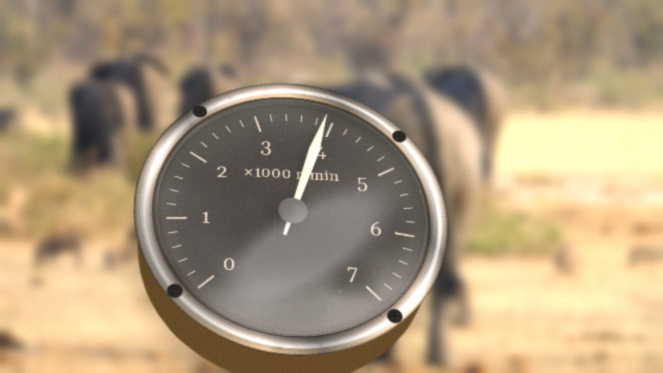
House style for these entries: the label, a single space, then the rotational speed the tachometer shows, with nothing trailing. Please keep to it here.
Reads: 3900 rpm
